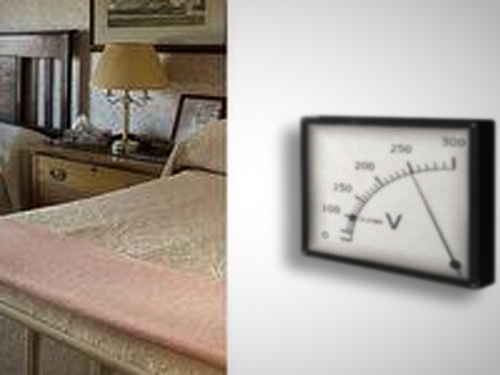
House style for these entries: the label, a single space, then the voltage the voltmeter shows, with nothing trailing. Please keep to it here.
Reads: 250 V
